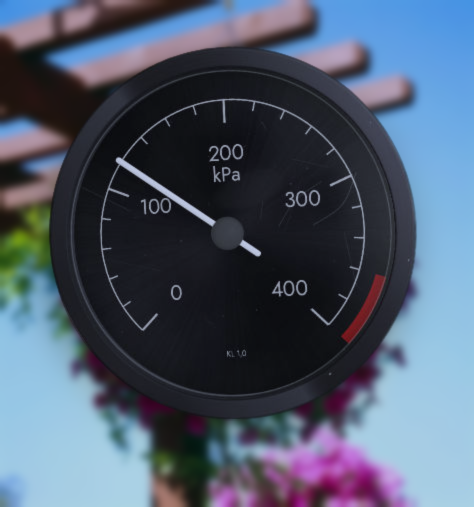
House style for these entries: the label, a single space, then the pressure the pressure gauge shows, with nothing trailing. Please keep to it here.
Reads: 120 kPa
